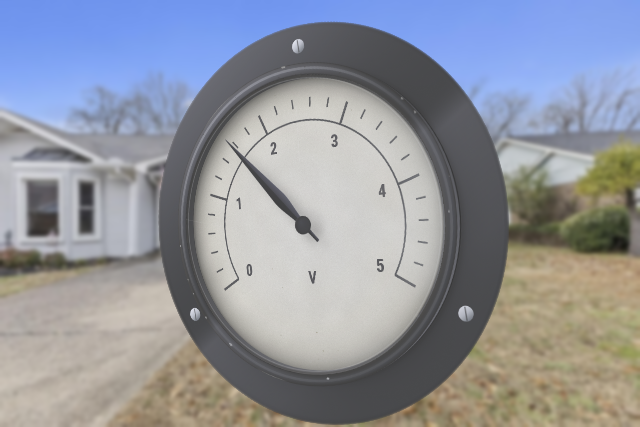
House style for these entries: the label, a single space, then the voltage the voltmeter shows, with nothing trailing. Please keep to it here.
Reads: 1.6 V
